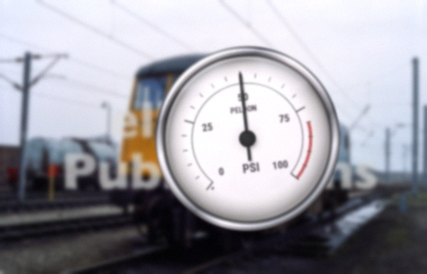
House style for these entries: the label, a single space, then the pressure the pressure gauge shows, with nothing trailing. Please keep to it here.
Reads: 50 psi
